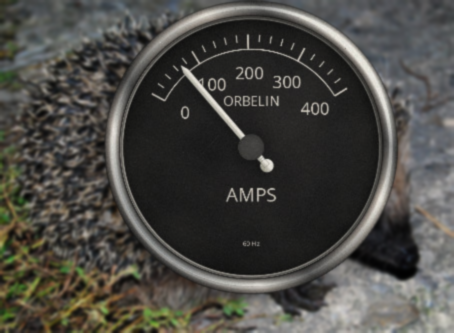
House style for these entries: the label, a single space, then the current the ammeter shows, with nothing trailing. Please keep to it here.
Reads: 70 A
